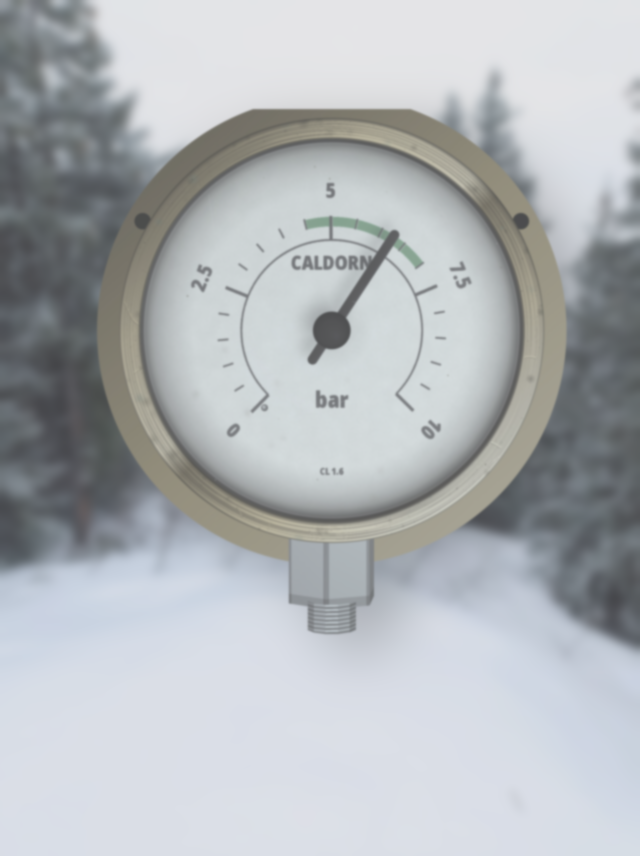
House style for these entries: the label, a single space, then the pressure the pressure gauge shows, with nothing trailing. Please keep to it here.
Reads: 6.25 bar
